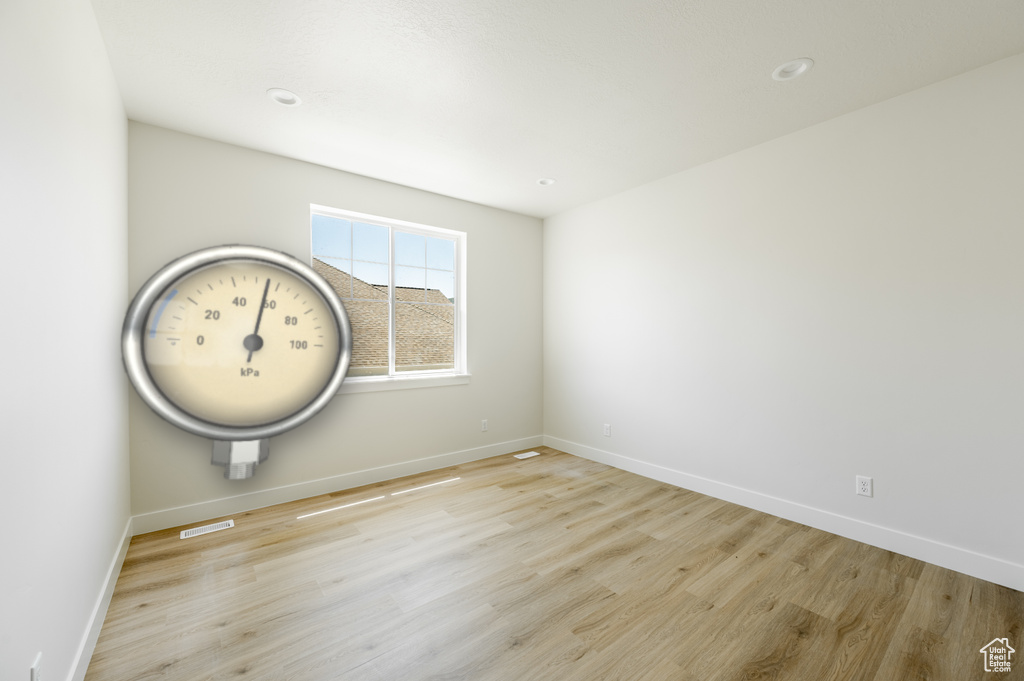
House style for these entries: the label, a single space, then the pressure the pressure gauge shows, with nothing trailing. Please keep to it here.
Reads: 55 kPa
